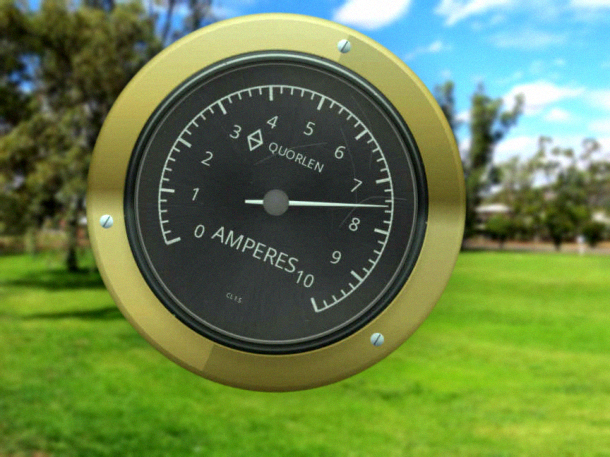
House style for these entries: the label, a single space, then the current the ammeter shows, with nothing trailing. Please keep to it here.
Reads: 7.5 A
